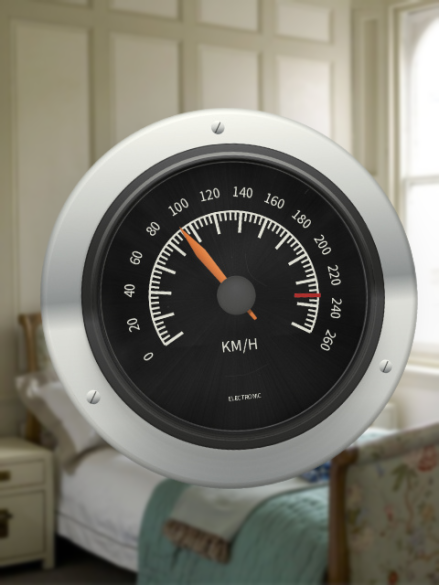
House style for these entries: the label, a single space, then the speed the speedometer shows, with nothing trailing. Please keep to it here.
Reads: 92 km/h
